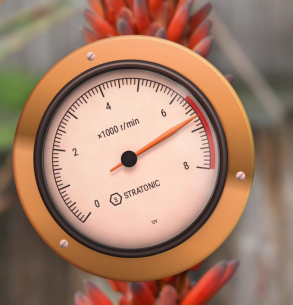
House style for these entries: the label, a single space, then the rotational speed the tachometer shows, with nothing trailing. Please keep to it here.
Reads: 6700 rpm
